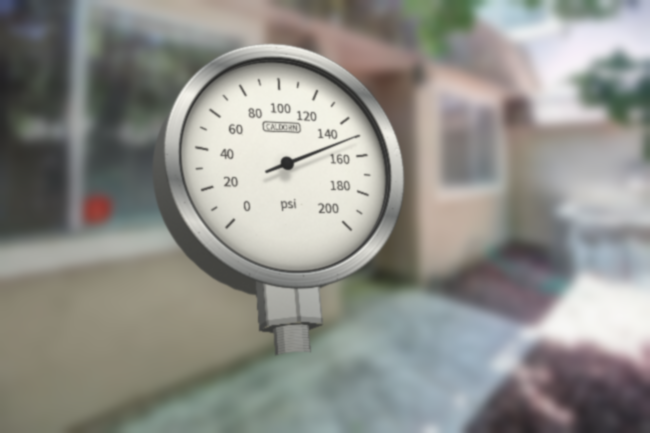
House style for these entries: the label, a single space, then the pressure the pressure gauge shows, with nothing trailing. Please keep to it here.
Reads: 150 psi
